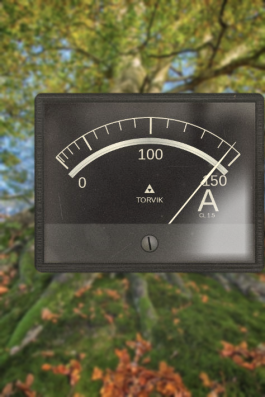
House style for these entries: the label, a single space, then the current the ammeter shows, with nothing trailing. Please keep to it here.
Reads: 145 A
